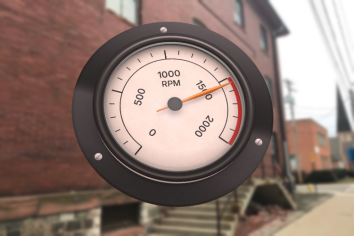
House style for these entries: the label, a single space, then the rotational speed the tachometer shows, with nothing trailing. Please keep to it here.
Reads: 1550 rpm
